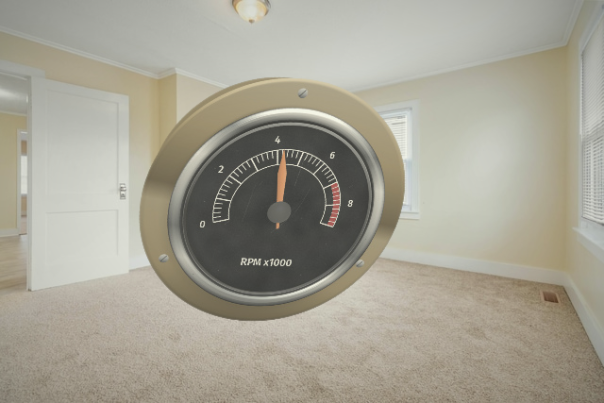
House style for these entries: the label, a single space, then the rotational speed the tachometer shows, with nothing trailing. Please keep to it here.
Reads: 4200 rpm
